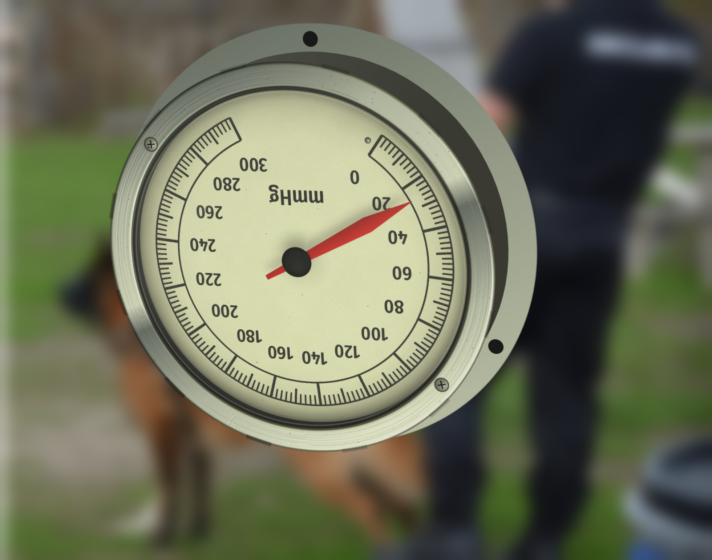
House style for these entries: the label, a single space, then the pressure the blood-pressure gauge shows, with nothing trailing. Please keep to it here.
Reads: 26 mmHg
